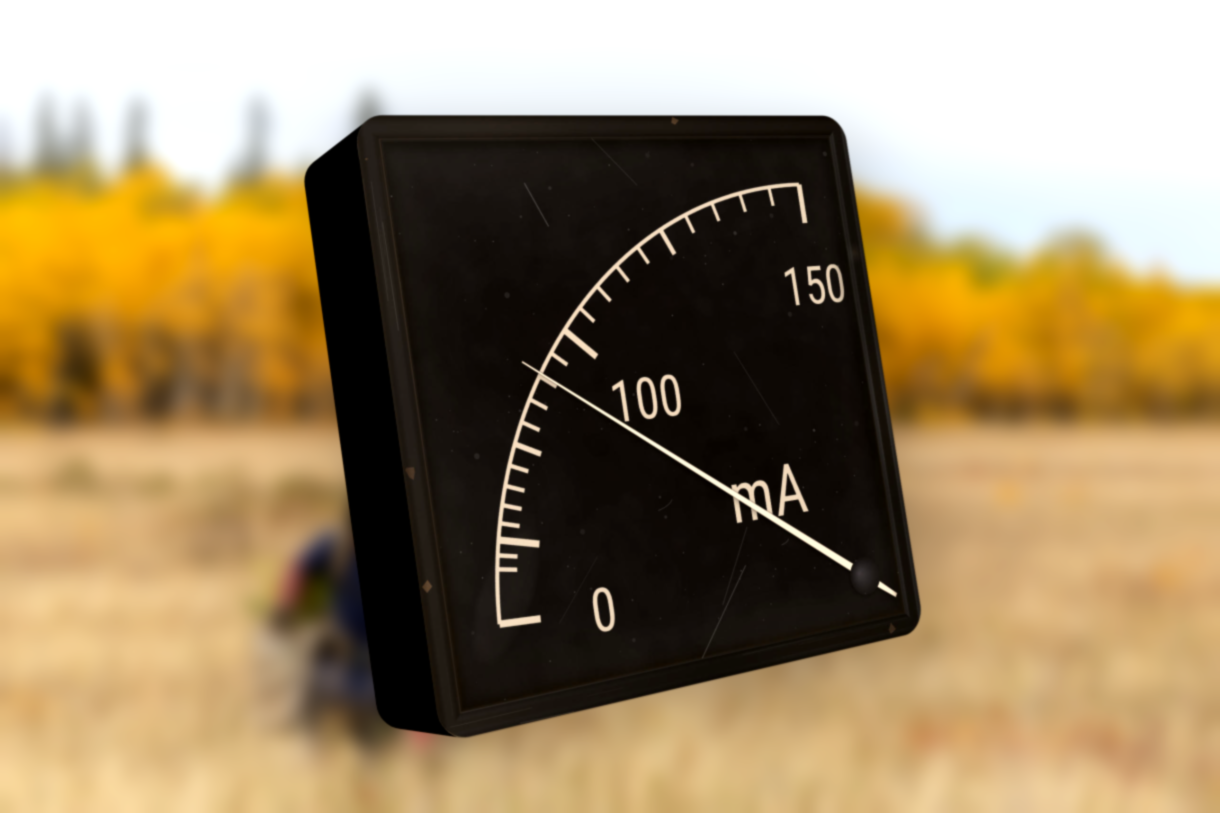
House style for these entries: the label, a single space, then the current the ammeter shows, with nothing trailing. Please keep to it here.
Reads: 90 mA
